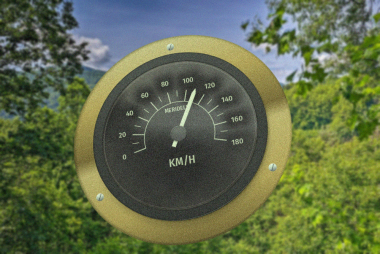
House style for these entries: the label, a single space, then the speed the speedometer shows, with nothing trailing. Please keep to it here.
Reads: 110 km/h
